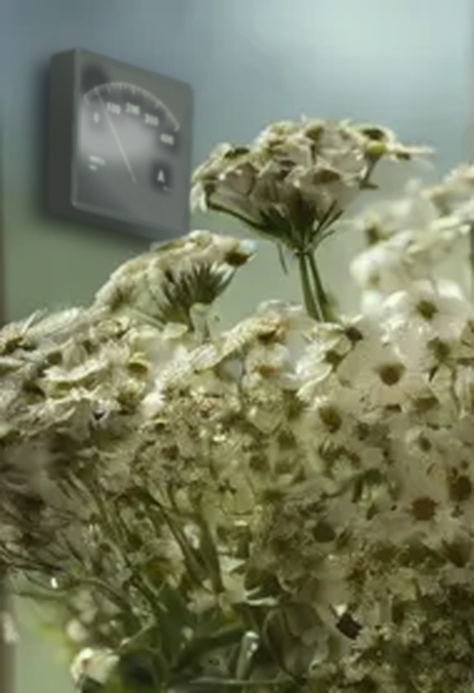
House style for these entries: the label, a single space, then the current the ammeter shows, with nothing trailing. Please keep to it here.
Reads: 50 A
